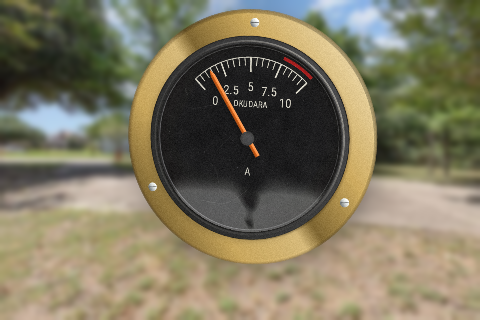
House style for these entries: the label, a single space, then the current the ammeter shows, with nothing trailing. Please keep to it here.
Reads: 1.5 A
